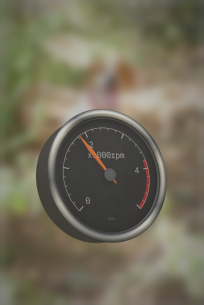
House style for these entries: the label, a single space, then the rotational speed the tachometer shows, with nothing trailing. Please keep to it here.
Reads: 1800 rpm
